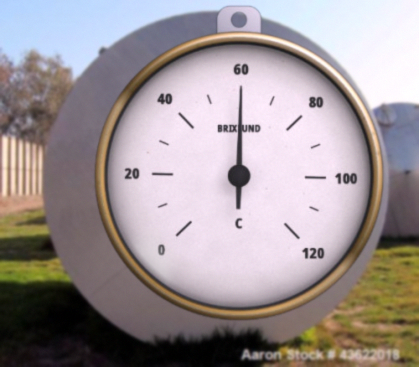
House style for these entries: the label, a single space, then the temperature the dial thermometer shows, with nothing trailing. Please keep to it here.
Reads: 60 °C
